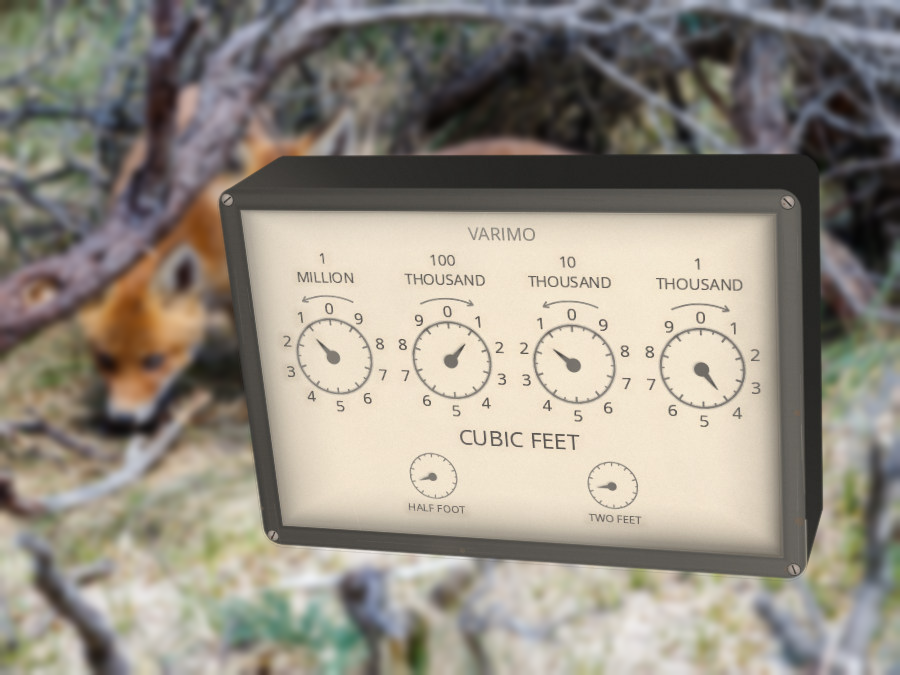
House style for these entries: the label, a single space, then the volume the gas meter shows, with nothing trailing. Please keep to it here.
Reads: 111400 ft³
